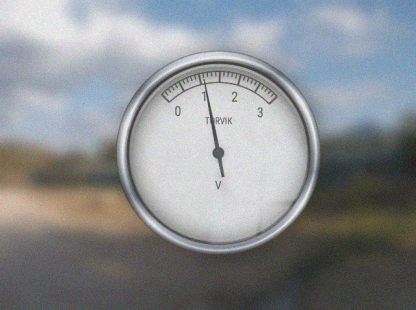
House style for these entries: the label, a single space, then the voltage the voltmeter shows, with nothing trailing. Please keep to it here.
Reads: 1.1 V
